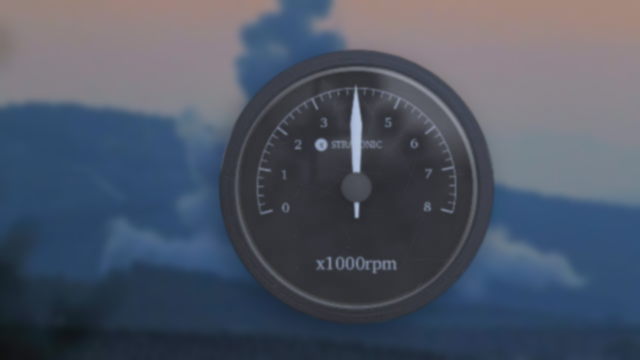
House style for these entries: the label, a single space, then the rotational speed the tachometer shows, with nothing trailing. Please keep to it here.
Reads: 4000 rpm
